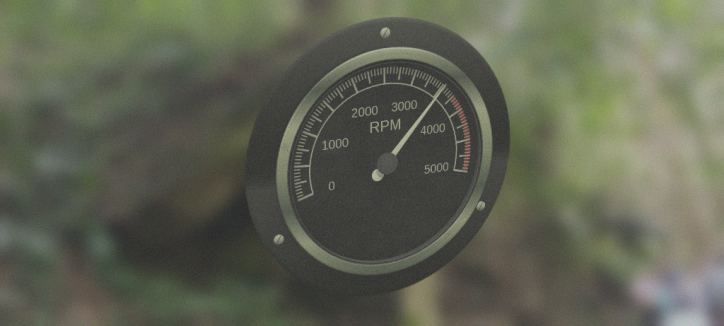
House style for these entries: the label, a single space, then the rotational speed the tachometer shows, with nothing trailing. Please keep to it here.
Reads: 3500 rpm
